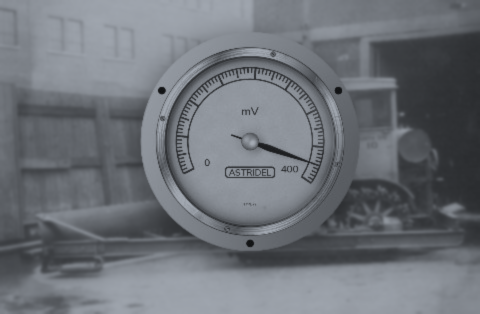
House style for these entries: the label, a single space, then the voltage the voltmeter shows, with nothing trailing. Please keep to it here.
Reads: 375 mV
